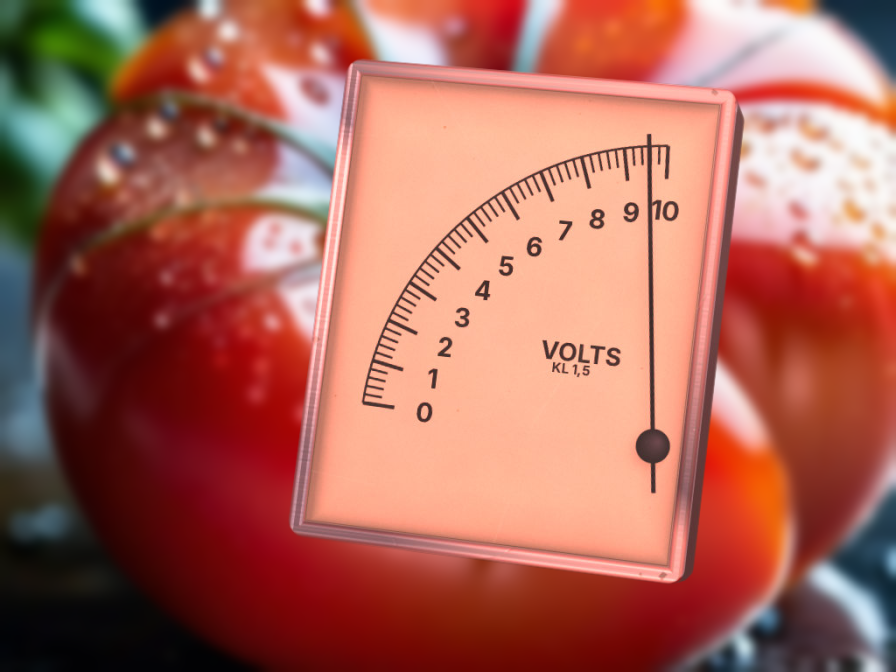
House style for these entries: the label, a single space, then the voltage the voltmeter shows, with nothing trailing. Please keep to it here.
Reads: 9.6 V
